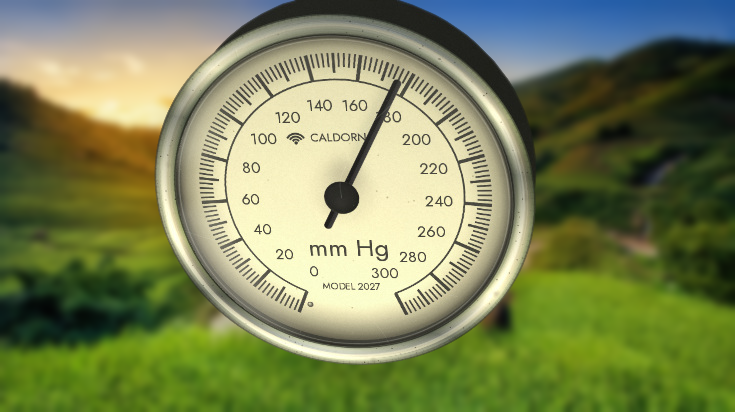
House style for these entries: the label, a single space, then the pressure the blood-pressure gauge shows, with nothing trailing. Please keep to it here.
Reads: 176 mmHg
